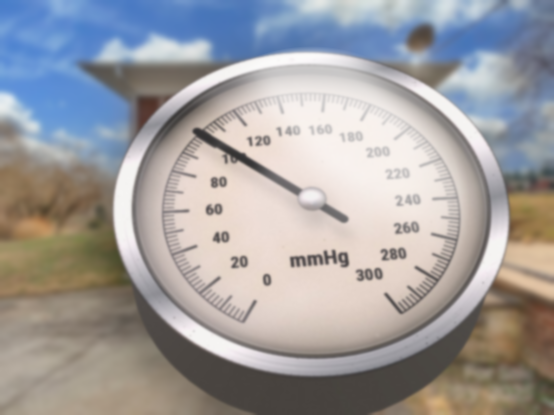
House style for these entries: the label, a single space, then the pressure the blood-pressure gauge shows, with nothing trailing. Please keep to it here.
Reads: 100 mmHg
